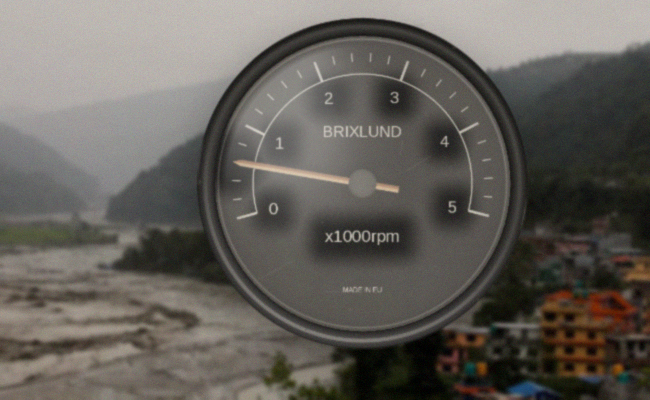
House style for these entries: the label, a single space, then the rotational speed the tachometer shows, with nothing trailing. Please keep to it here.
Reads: 600 rpm
